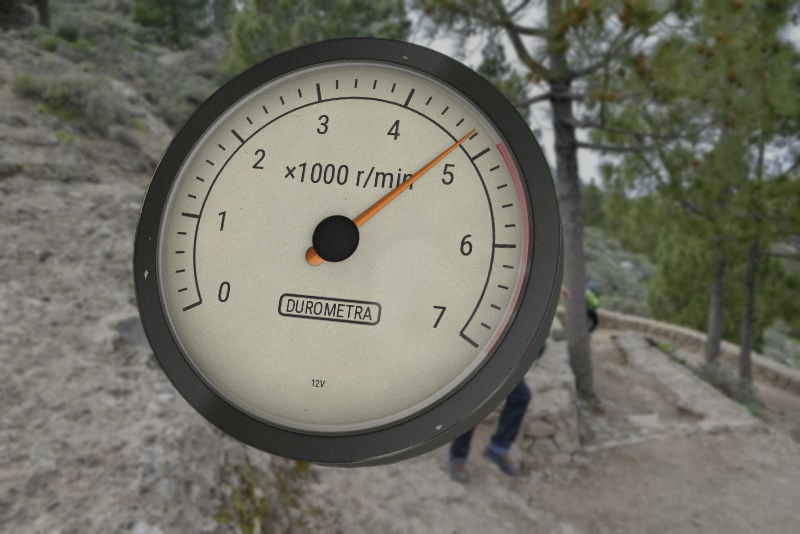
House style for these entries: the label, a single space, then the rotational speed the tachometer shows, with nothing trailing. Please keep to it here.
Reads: 4800 rpm
